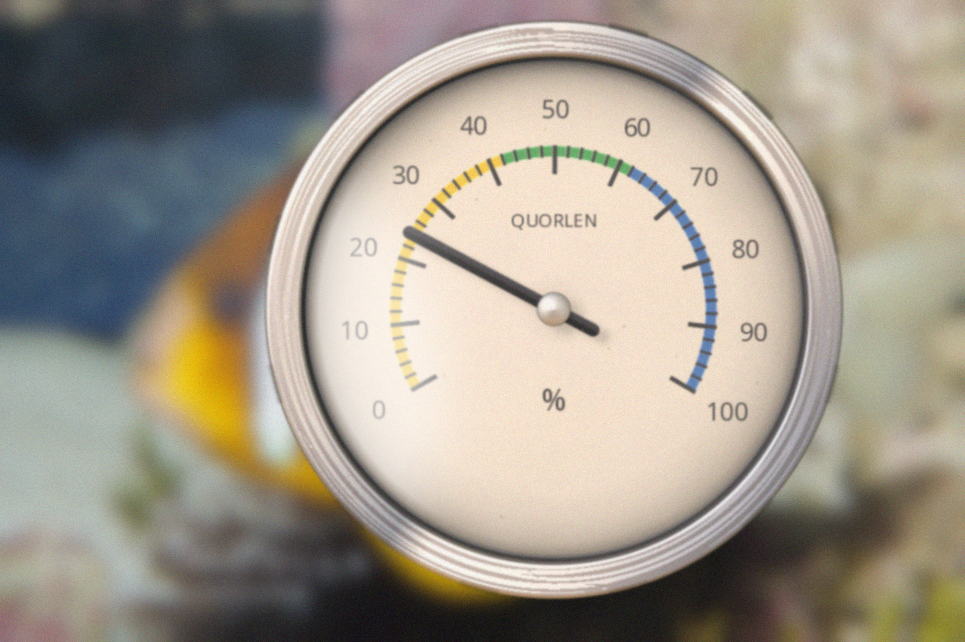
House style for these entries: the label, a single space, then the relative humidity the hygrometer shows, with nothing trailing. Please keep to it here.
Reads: 24 %
